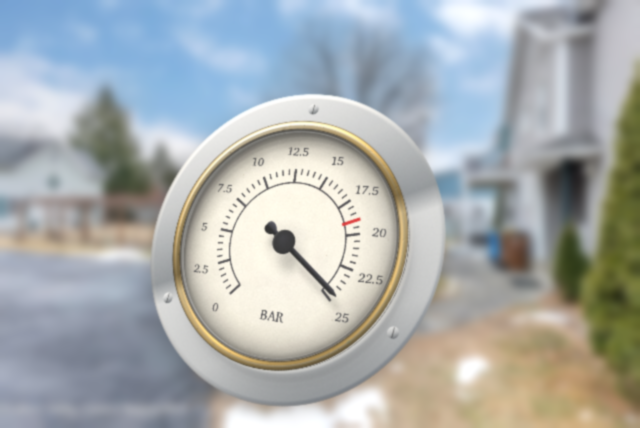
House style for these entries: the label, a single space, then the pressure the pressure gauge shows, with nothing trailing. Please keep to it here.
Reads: 24.5 bar
